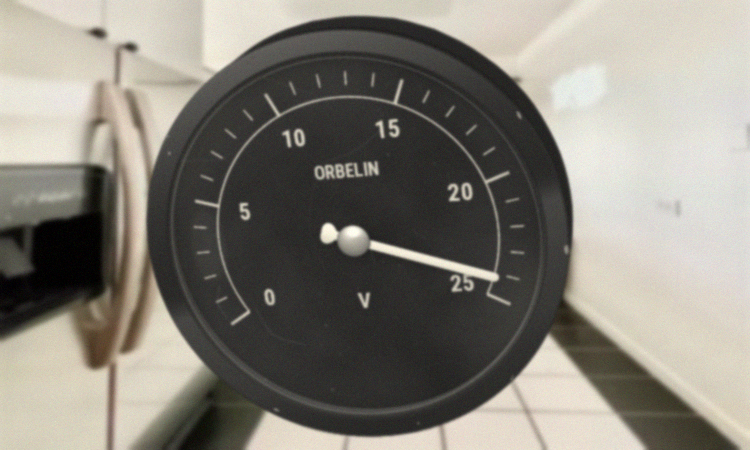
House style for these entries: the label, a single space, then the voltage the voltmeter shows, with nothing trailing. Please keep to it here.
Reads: 24 V
